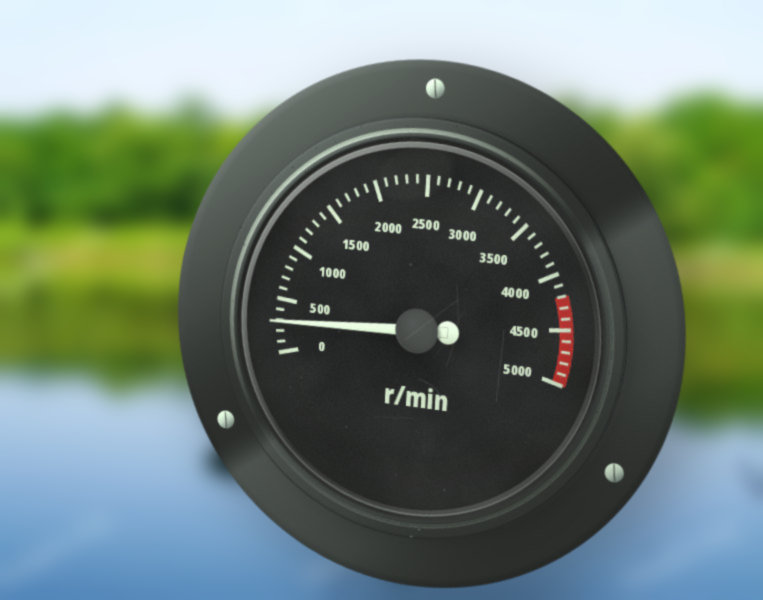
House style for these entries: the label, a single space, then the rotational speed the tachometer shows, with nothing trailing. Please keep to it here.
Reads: 300 rpm
